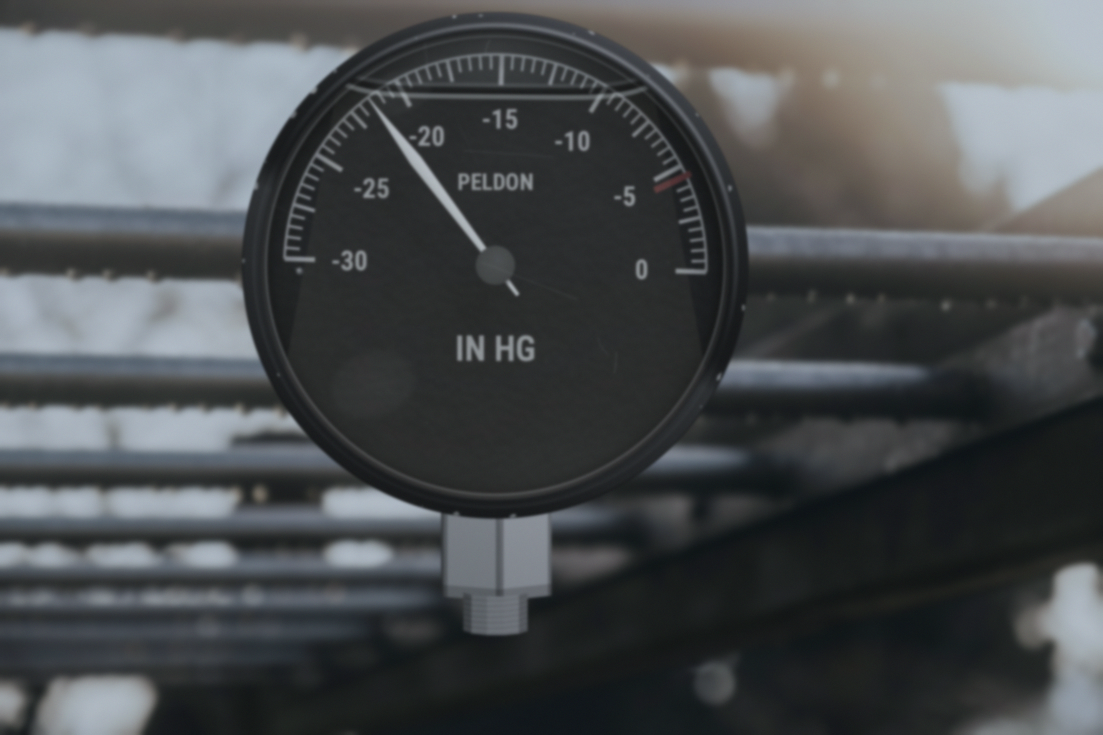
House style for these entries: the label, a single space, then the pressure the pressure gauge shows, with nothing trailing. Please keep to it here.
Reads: -21.5 inHg
